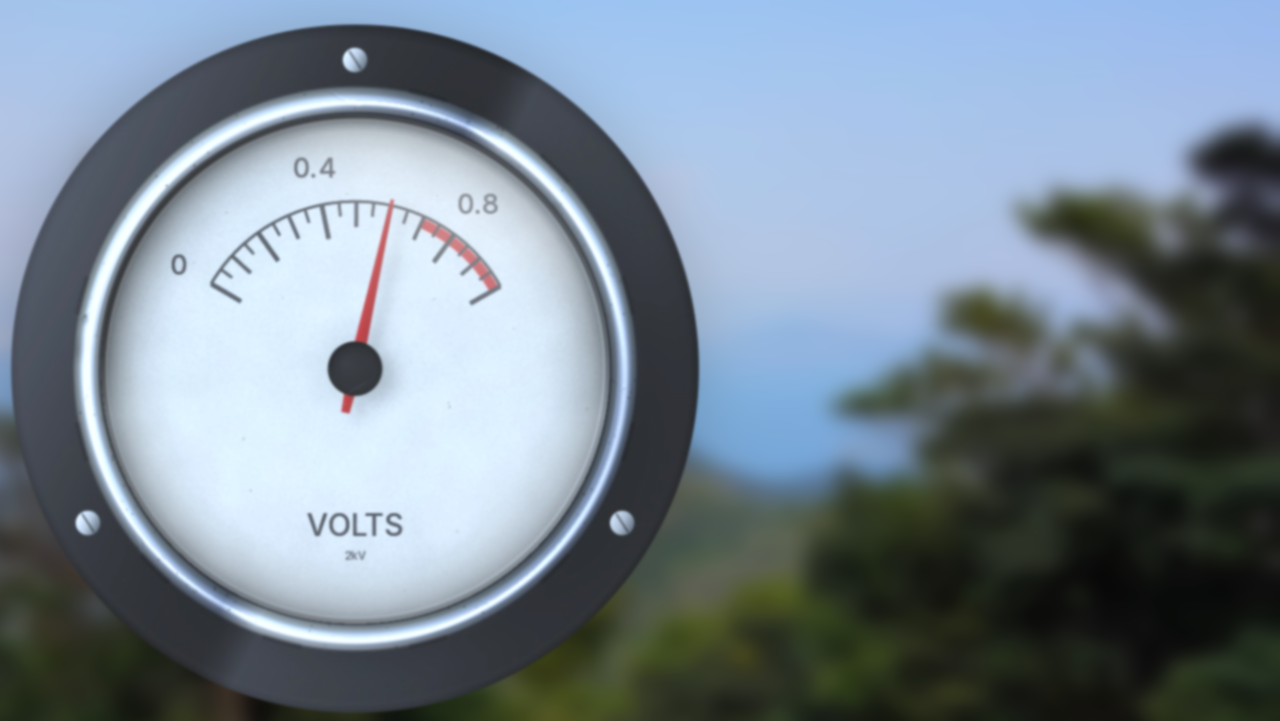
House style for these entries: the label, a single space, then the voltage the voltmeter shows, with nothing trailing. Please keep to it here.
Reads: 0.6 V
